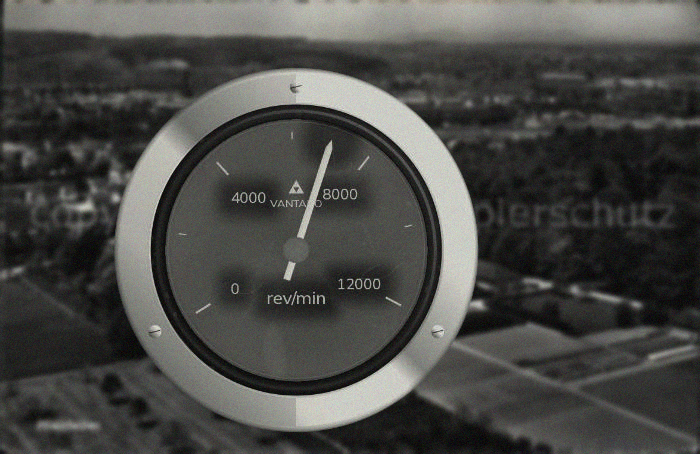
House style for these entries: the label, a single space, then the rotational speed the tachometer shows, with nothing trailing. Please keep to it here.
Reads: 7000 rpm
